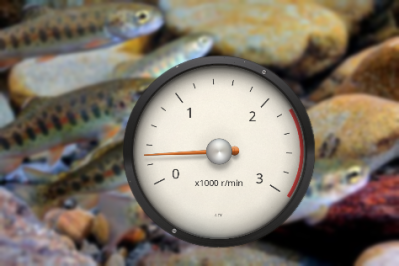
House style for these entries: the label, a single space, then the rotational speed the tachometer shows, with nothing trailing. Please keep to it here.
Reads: 300 rpm
